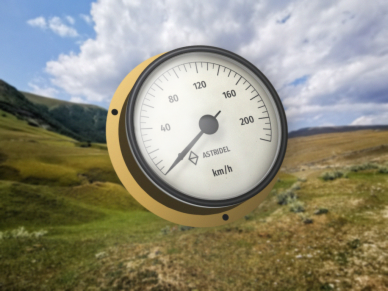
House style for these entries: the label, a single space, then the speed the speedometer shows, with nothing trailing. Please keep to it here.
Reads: 0 km/h
